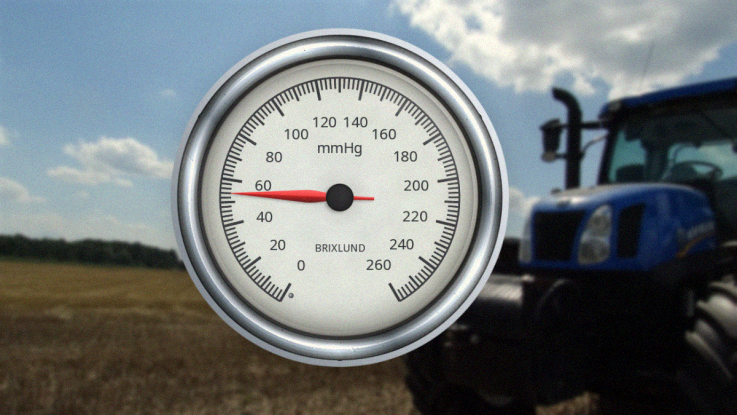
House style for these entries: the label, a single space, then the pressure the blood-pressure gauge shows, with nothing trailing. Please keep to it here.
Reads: 54 mmHg
